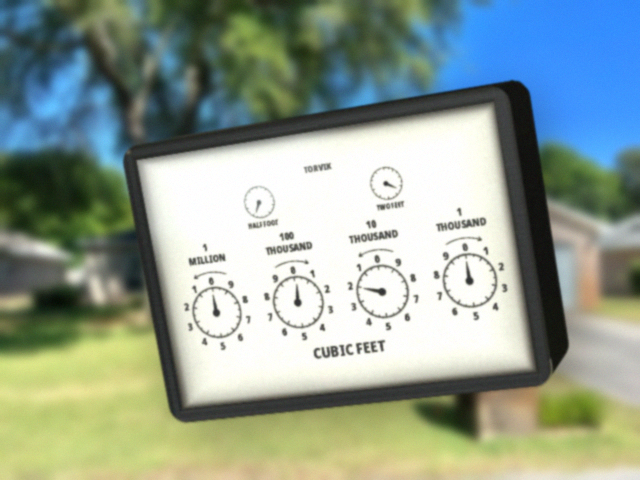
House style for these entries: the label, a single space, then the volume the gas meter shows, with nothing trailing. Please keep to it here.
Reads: 2000 ft³
